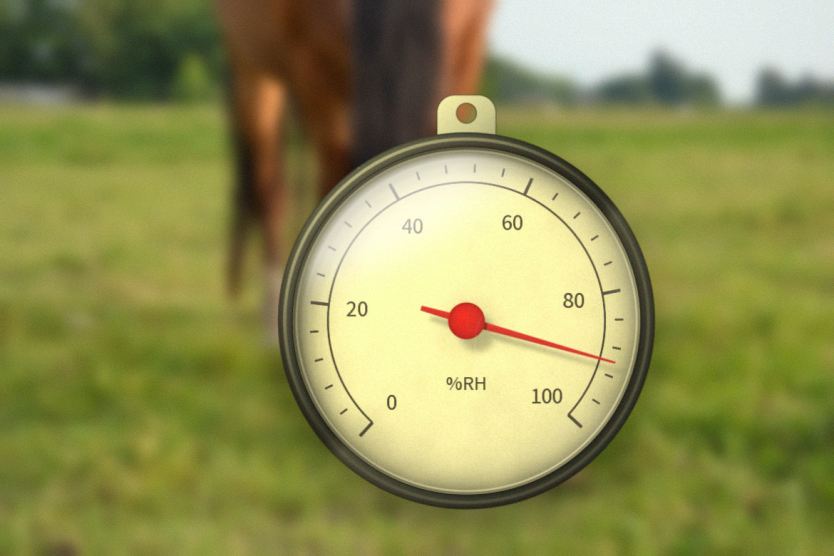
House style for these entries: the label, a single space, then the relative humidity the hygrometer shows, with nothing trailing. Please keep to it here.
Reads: 90 %
